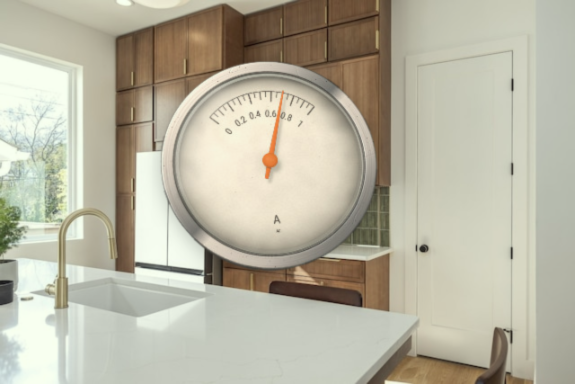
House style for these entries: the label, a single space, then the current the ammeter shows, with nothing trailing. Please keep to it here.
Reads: 0.7 A
